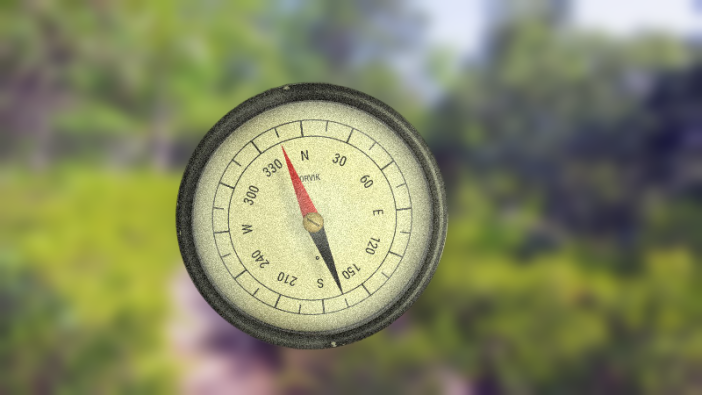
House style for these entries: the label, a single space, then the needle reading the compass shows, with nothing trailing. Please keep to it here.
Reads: 345 °
